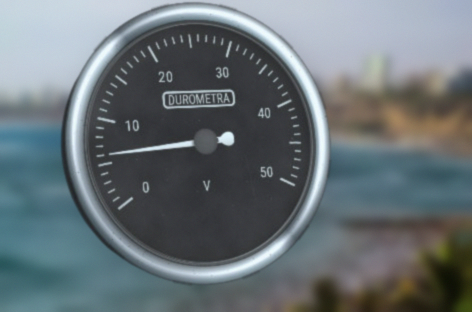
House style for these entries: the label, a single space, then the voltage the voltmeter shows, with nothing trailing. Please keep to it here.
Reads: 6 V
